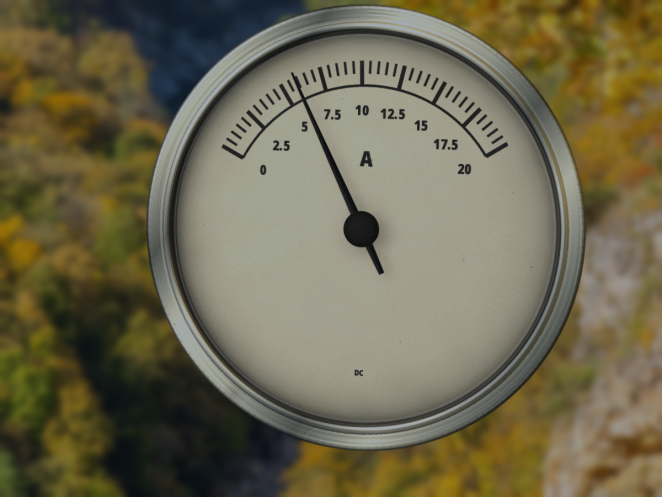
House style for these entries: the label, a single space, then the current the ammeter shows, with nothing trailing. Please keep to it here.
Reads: 6 A
